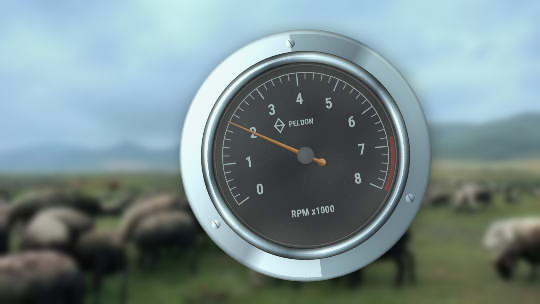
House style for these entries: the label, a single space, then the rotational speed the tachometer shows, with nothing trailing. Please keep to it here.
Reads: 2000 rpm
